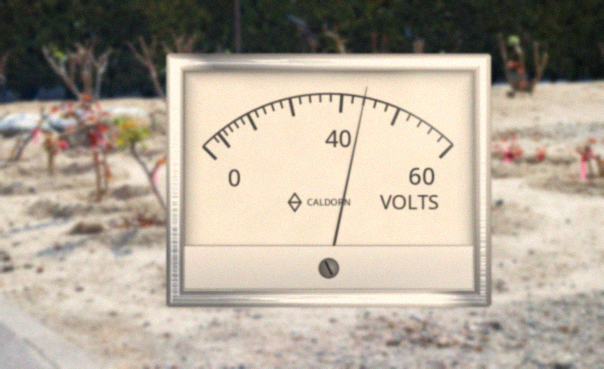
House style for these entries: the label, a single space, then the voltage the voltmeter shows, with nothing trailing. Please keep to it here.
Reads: 44 V
